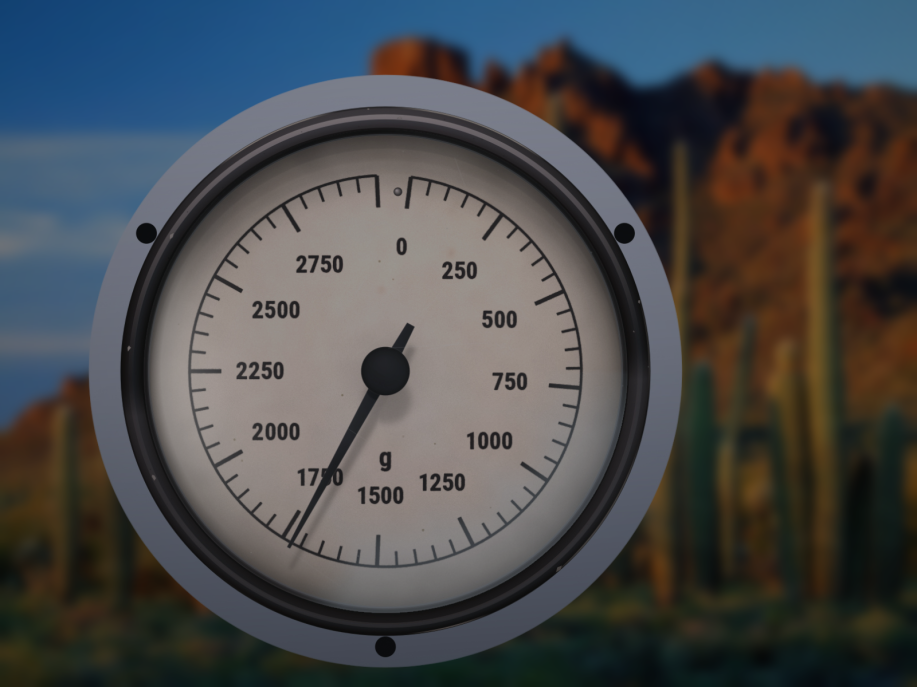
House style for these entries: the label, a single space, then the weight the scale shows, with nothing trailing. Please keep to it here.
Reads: 1725 g
